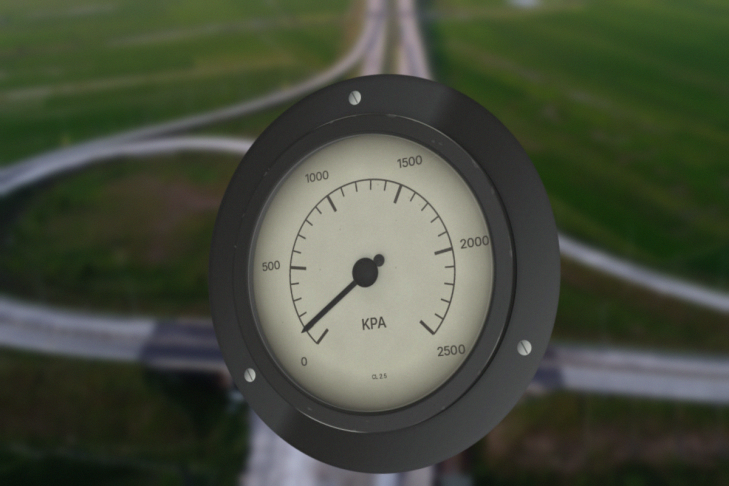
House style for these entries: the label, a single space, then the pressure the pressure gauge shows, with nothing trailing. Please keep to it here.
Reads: 100 kPa
